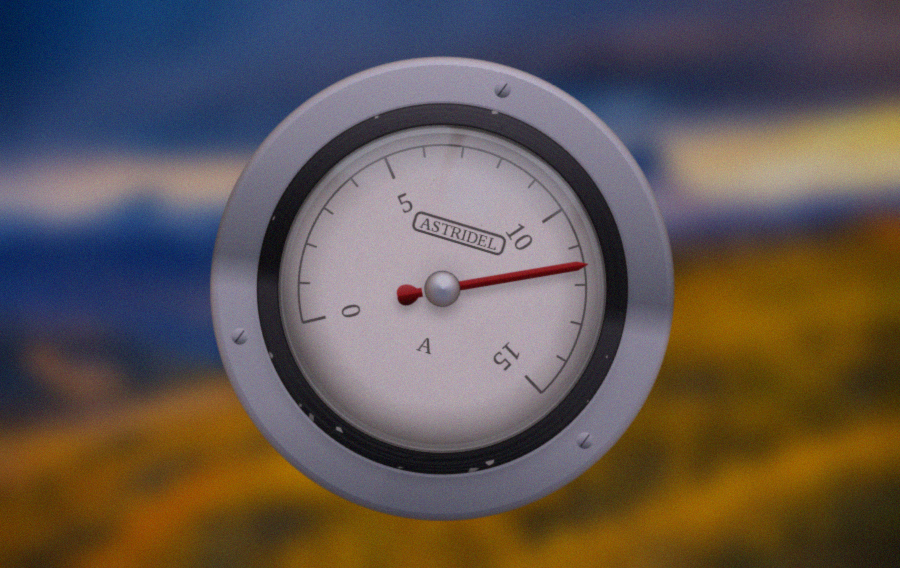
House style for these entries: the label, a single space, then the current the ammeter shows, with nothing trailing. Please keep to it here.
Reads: 11.5 A
